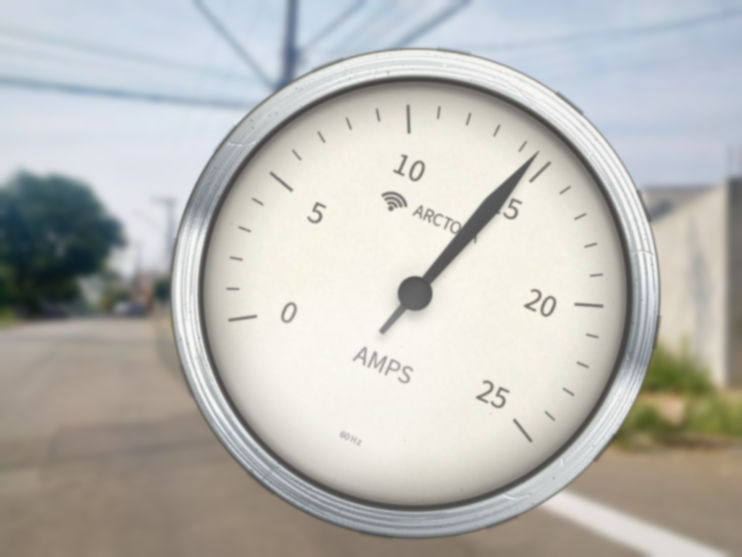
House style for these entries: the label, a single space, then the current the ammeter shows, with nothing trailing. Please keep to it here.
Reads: 14.5 A
